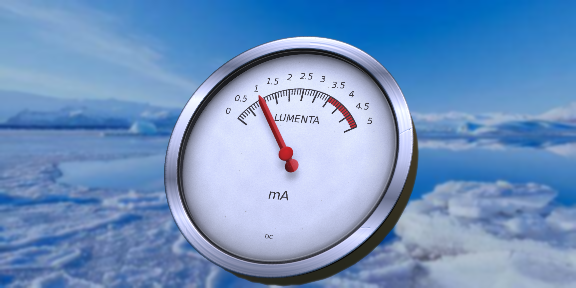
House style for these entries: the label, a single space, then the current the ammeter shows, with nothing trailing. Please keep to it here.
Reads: 1 mA
